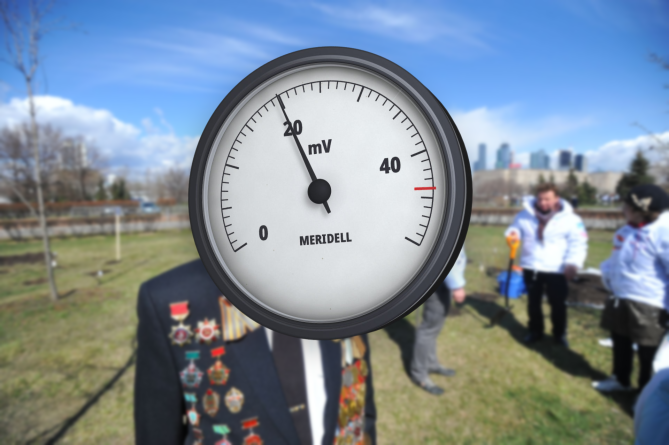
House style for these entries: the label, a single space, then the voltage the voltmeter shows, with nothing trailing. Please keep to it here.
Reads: 20 mV
